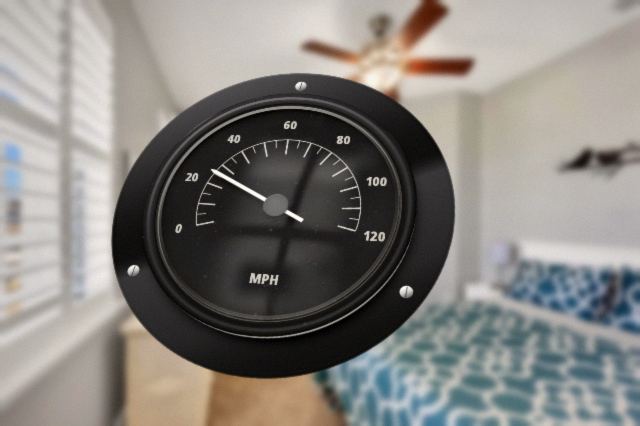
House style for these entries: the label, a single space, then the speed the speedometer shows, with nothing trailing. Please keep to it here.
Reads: 25 mph
